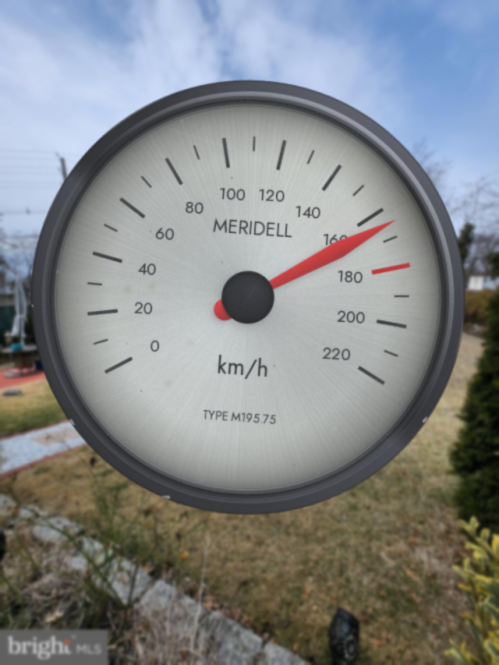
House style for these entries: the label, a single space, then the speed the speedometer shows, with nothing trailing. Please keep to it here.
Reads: 165 km/h
